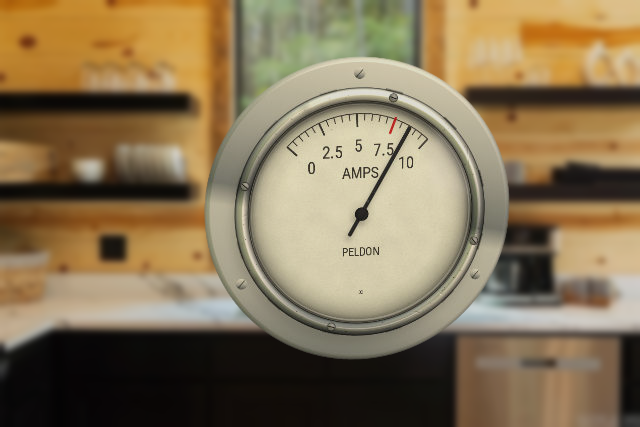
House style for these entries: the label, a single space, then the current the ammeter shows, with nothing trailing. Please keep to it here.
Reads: 8.5 A
